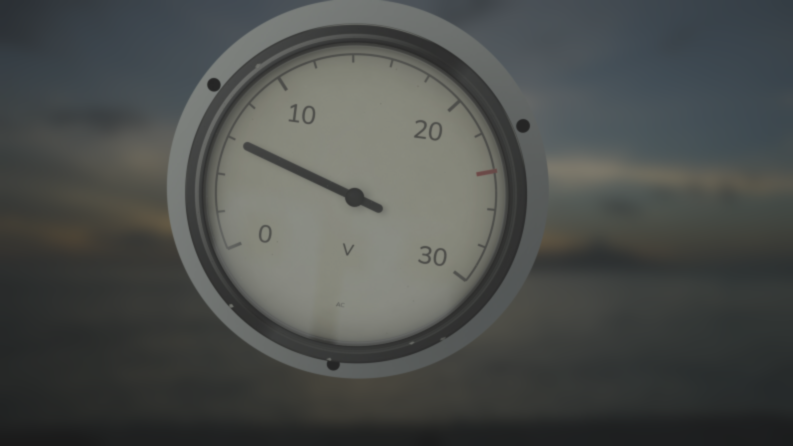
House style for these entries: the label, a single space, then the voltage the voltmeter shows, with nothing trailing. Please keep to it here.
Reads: 6 V
